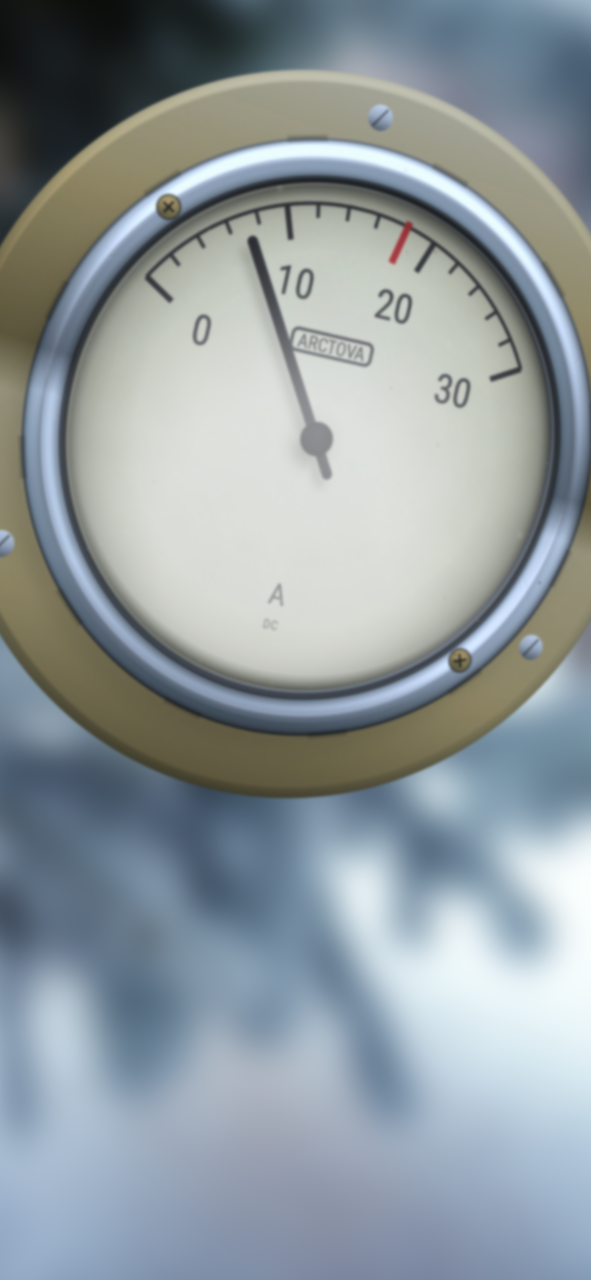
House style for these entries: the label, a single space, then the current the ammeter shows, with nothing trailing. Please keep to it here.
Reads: 7 A
